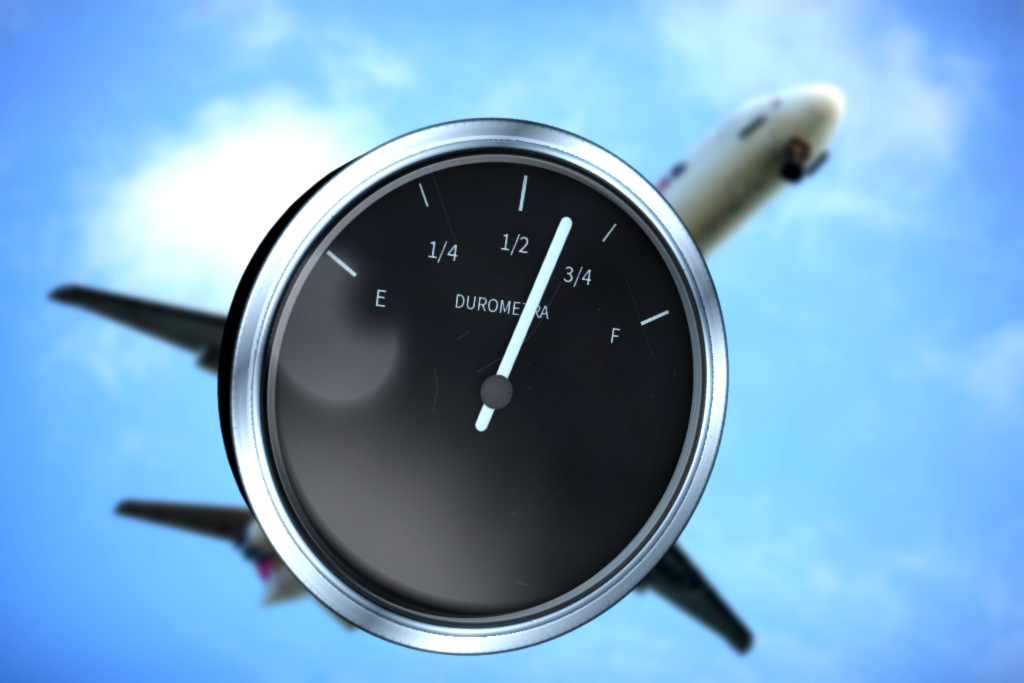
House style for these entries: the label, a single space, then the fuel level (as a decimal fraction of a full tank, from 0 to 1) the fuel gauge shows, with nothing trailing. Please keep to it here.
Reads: 0.625
